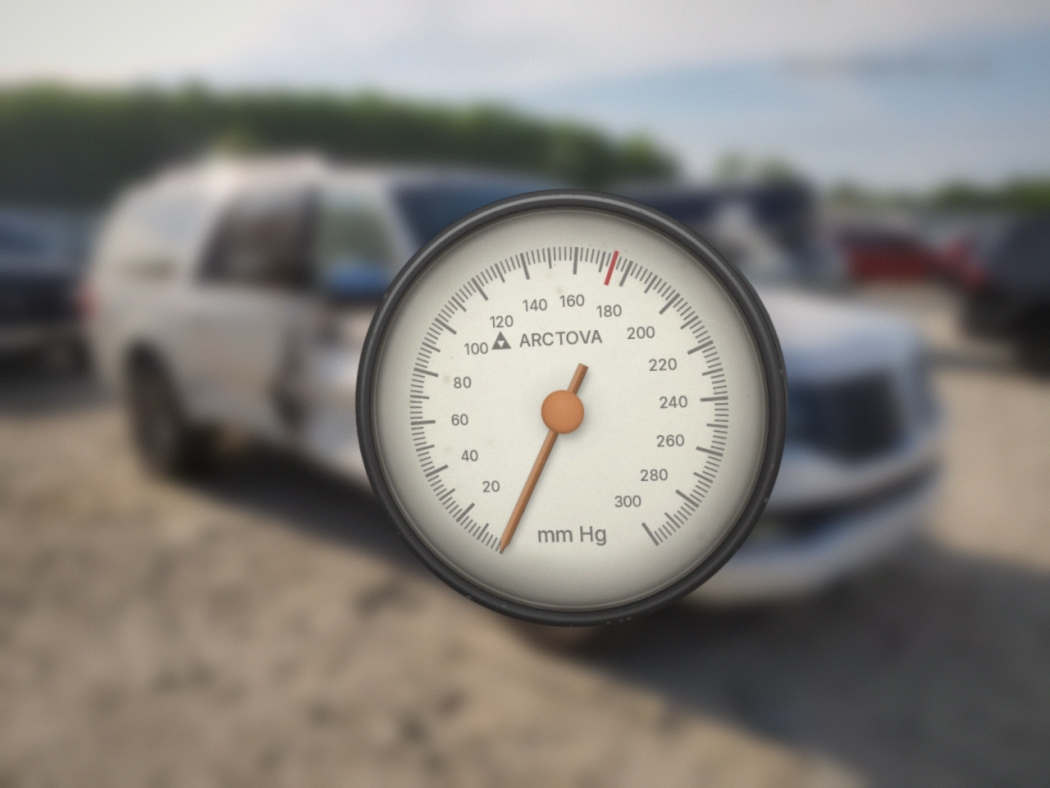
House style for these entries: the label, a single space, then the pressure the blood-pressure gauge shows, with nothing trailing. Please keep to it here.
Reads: 0 mmHg
